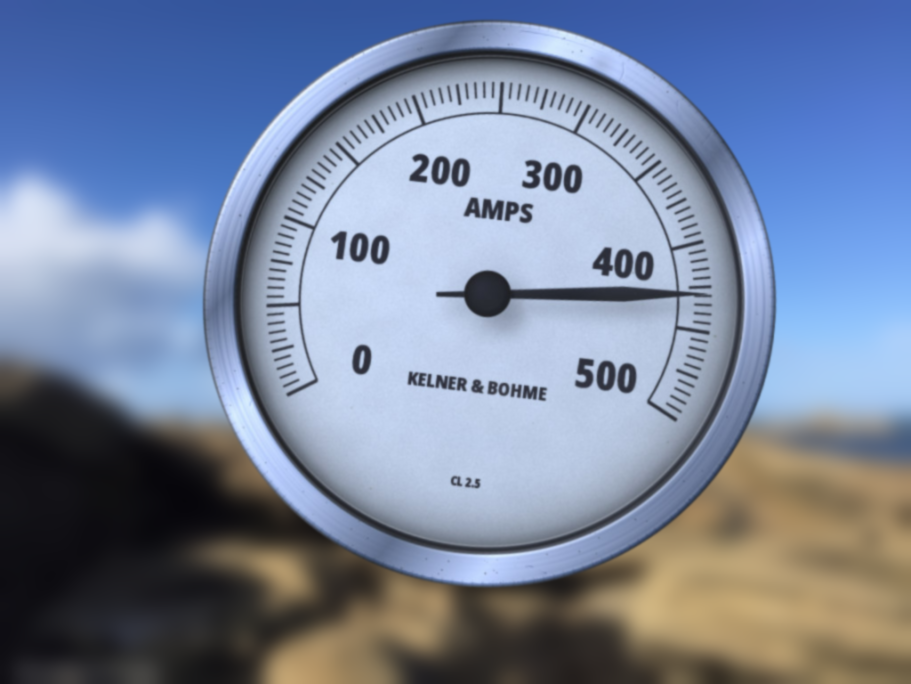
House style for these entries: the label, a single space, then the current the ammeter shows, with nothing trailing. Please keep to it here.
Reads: 430 A
